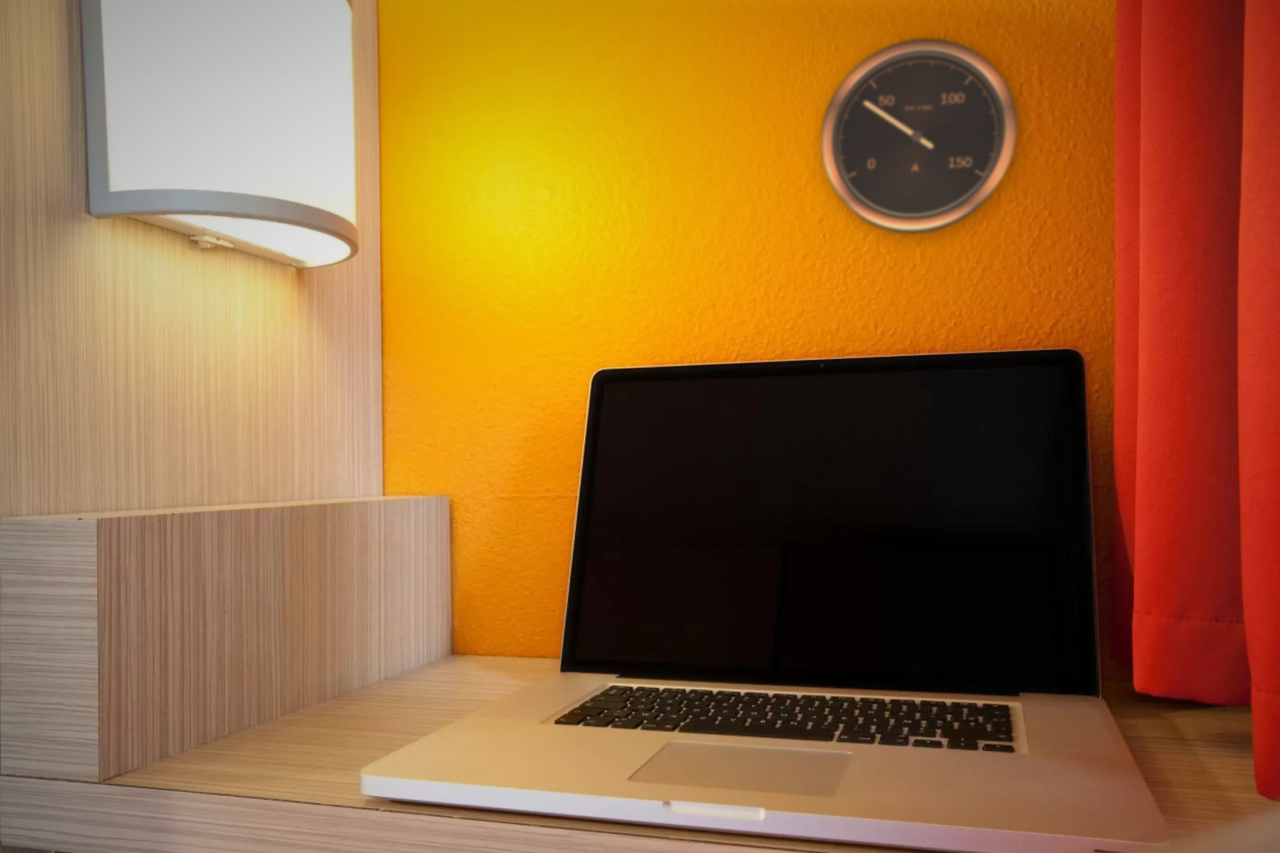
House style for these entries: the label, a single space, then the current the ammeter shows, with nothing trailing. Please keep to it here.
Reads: 40 A
